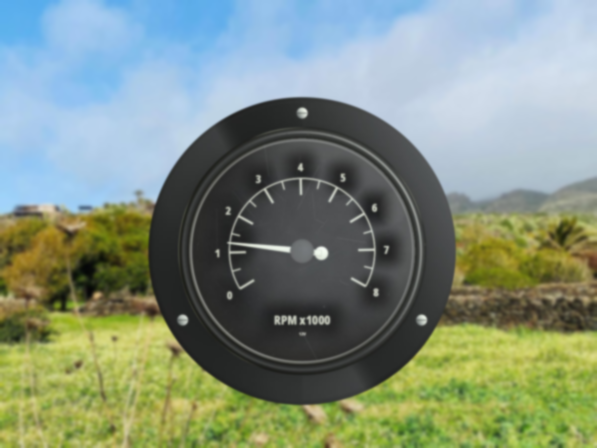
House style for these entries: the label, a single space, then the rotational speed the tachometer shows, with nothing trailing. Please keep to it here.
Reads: 1250 rpm
